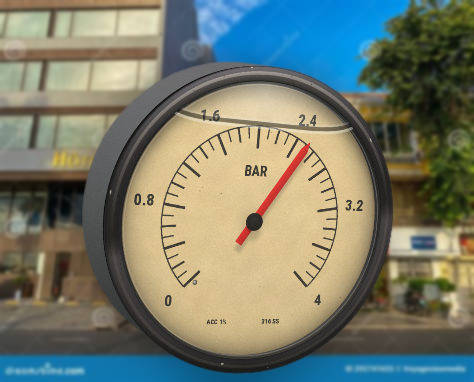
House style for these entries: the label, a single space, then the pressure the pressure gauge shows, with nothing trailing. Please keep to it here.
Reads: 2.5 bar
